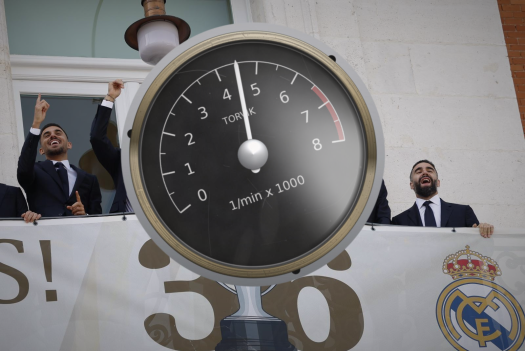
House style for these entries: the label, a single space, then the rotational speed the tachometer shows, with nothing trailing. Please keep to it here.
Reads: 4500 rpm
